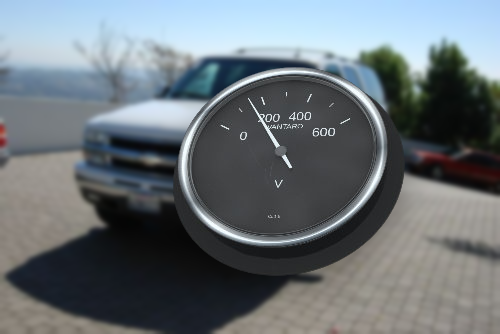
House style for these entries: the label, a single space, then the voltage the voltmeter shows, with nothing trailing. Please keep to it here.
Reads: 150 V
